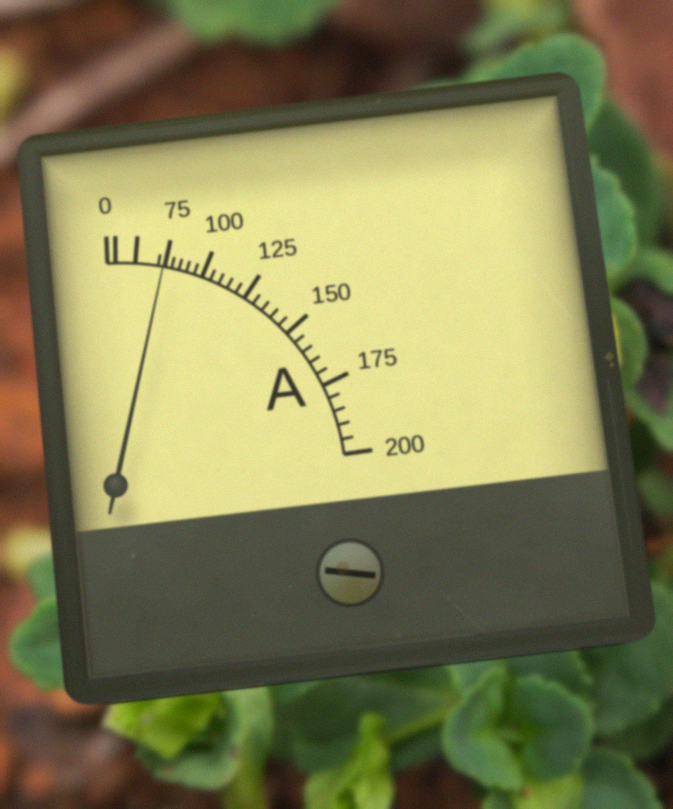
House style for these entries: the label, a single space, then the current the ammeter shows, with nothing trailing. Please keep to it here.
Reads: 75 A
